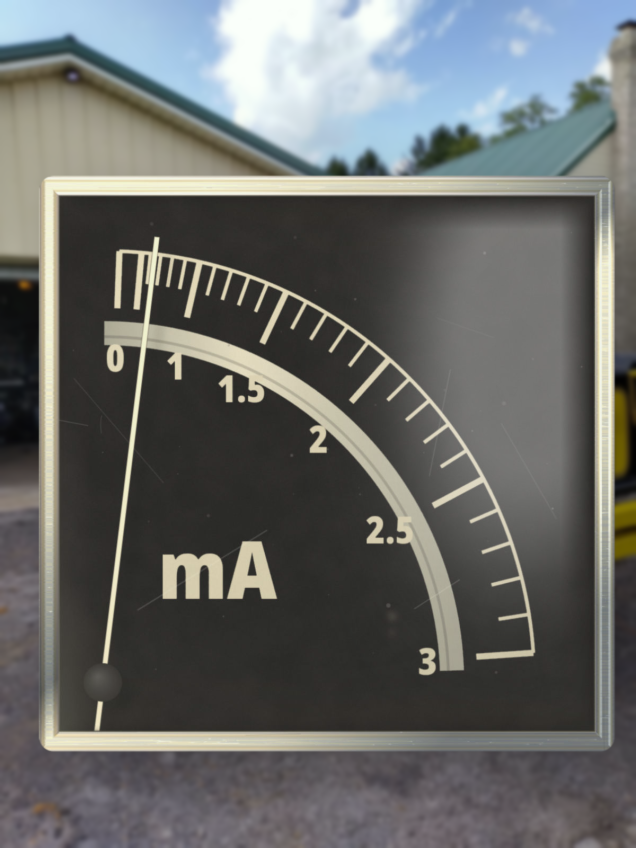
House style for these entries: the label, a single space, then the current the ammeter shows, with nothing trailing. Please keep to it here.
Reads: 0.65 mA
